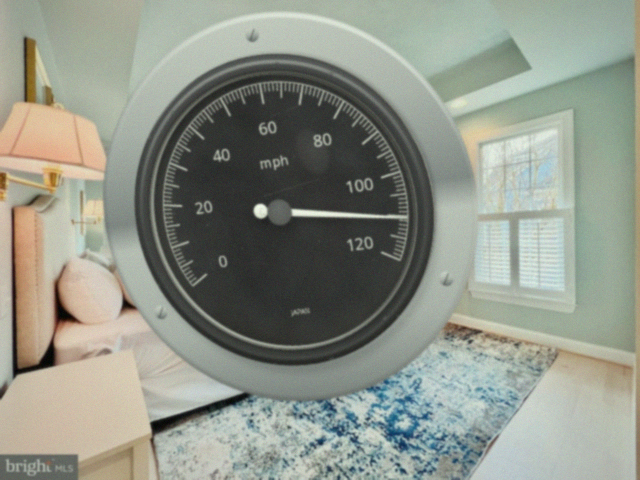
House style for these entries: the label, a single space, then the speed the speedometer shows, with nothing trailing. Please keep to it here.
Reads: 110 mph
